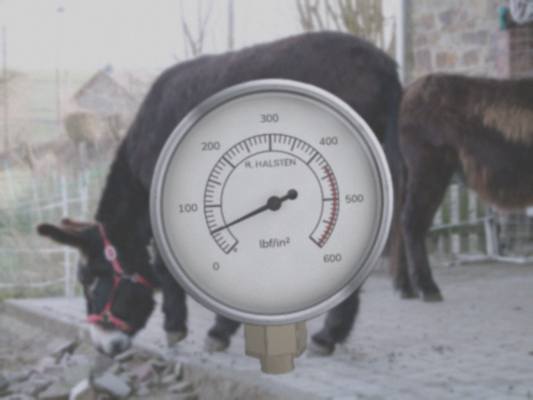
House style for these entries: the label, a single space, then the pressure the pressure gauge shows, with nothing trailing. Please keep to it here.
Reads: 50 psi
